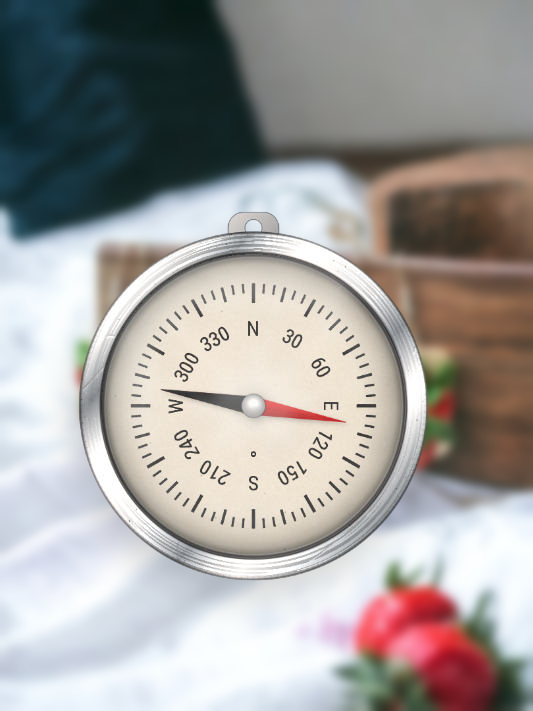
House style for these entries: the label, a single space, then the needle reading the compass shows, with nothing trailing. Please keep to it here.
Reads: 100 °
